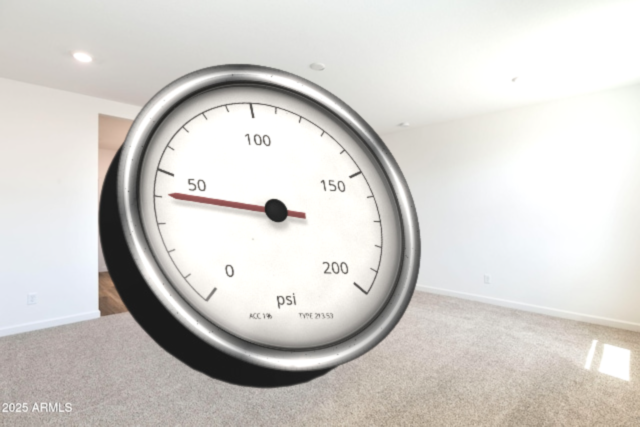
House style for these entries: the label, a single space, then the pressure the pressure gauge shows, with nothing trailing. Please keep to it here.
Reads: 40 psi
